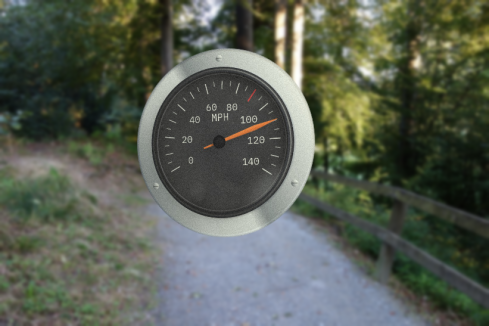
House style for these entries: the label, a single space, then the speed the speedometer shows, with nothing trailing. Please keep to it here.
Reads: 110 mph
